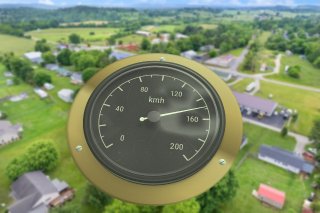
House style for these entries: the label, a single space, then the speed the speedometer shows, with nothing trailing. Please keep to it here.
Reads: 150 km/h
